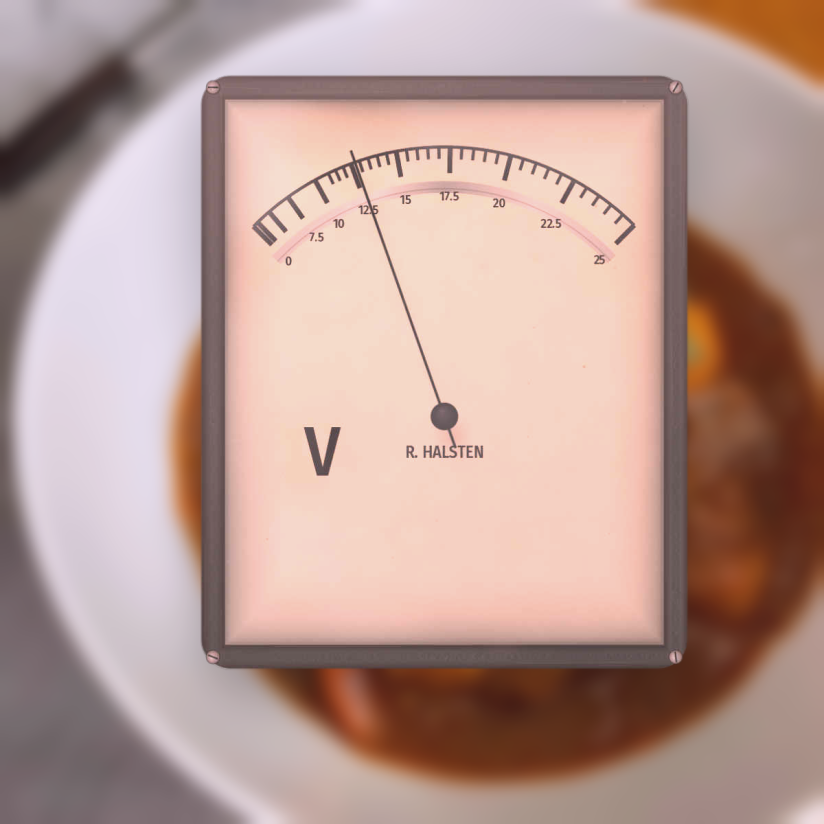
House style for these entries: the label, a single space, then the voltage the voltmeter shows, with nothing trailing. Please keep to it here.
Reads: 12.75 V
